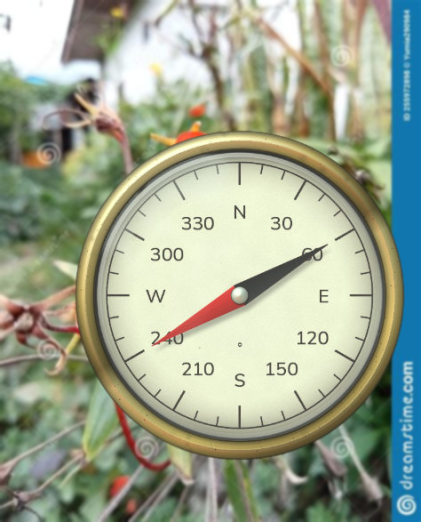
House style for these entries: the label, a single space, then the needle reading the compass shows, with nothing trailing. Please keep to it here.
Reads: 240 °
